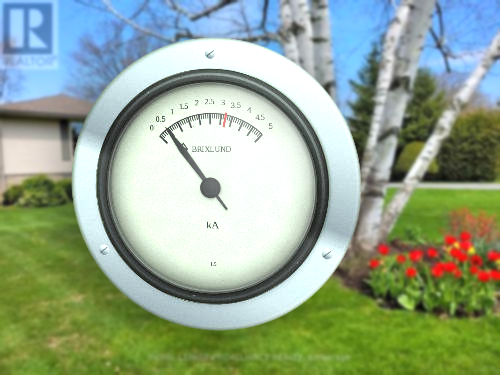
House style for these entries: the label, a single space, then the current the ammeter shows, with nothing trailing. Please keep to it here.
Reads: 0.5 kA
